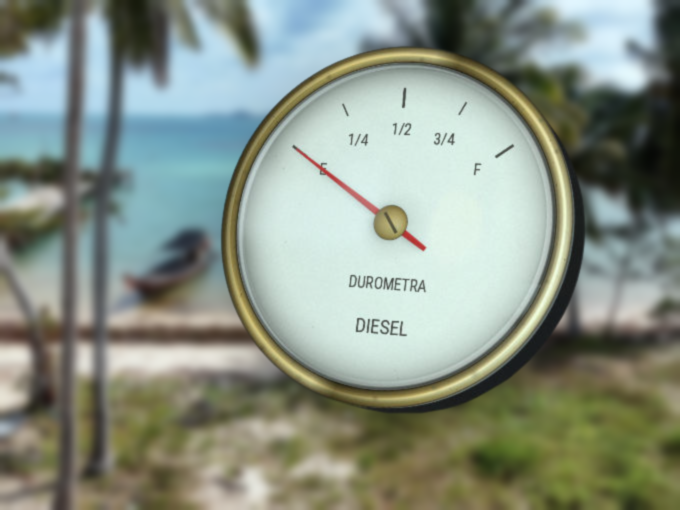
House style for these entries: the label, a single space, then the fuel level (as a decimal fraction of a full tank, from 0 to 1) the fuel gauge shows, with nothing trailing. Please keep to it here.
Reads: 0
